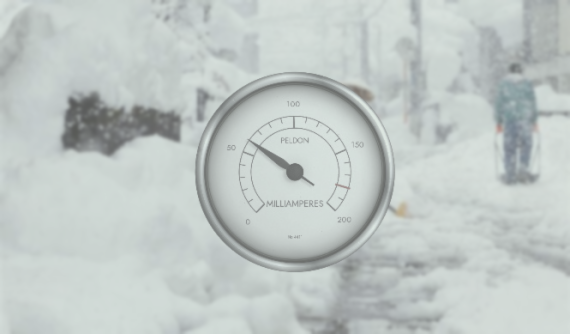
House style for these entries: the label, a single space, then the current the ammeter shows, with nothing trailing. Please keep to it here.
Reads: 60 mA
